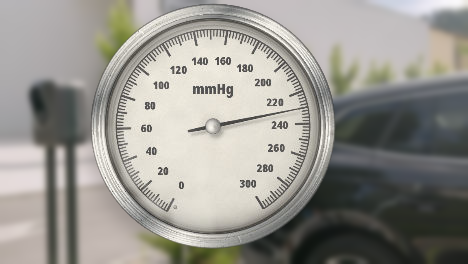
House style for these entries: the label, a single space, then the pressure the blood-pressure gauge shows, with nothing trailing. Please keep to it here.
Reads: 230 mmHg
